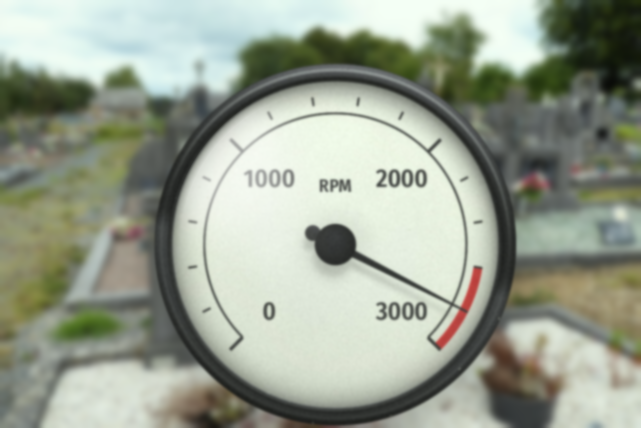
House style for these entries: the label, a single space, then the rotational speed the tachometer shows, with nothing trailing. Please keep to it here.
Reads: 2800 rpm
